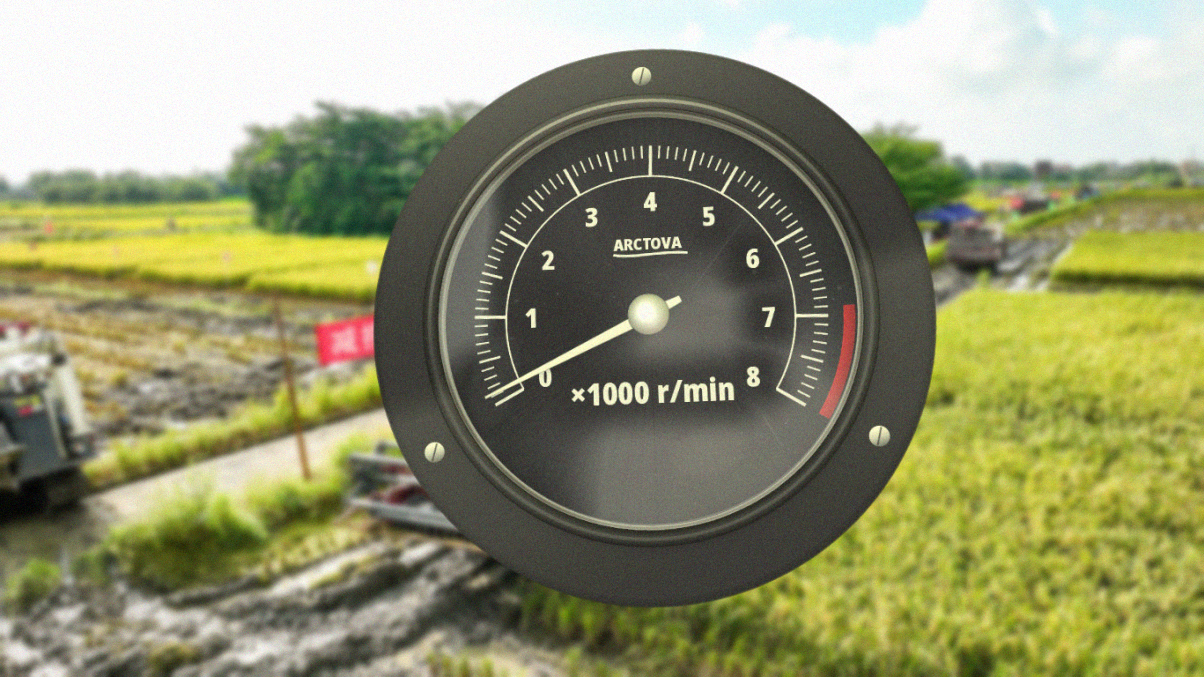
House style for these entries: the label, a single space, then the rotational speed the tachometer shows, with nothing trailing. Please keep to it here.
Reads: 100 rpm
